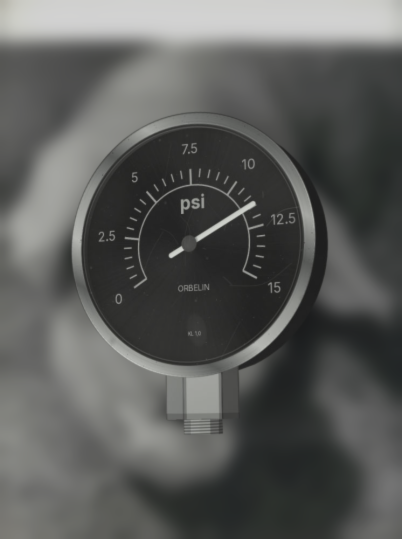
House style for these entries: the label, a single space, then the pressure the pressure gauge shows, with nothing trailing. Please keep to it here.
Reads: 11.5 psi
